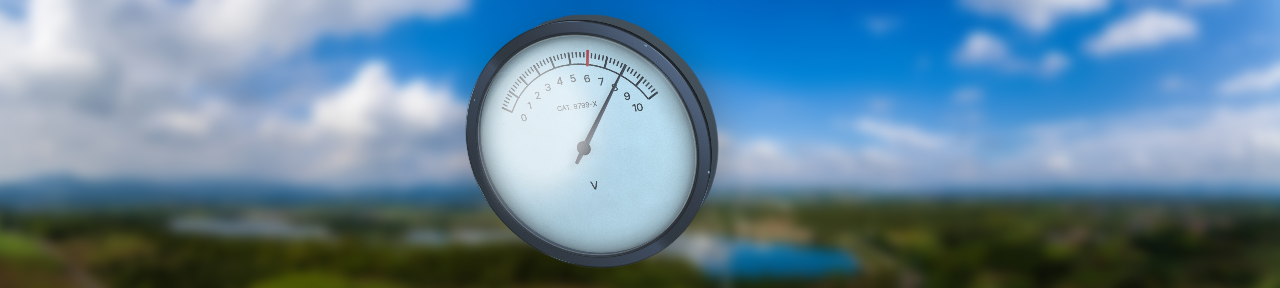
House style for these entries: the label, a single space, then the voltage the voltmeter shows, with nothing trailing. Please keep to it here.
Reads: 8 V
